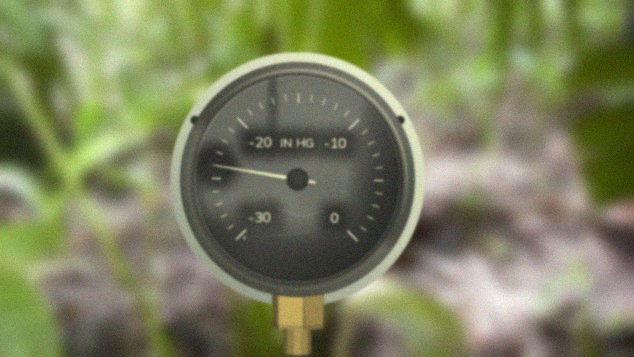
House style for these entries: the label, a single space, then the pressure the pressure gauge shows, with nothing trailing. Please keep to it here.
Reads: -24 inHg
